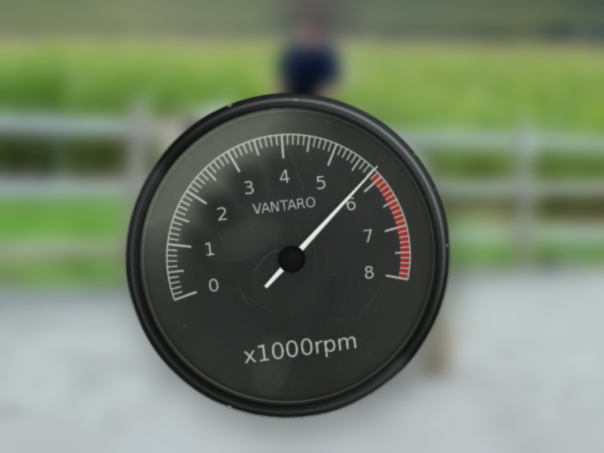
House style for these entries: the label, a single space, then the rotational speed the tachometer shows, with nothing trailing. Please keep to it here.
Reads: 5800 rpm
